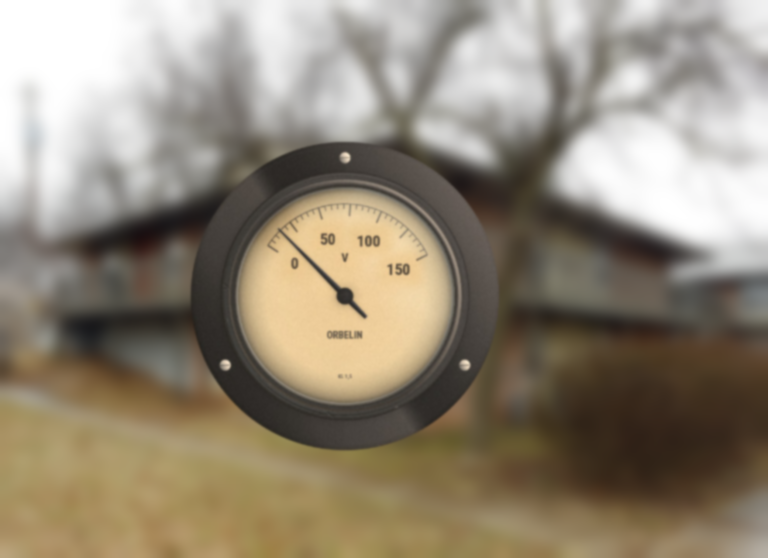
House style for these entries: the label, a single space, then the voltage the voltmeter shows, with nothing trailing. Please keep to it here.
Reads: 15 V
